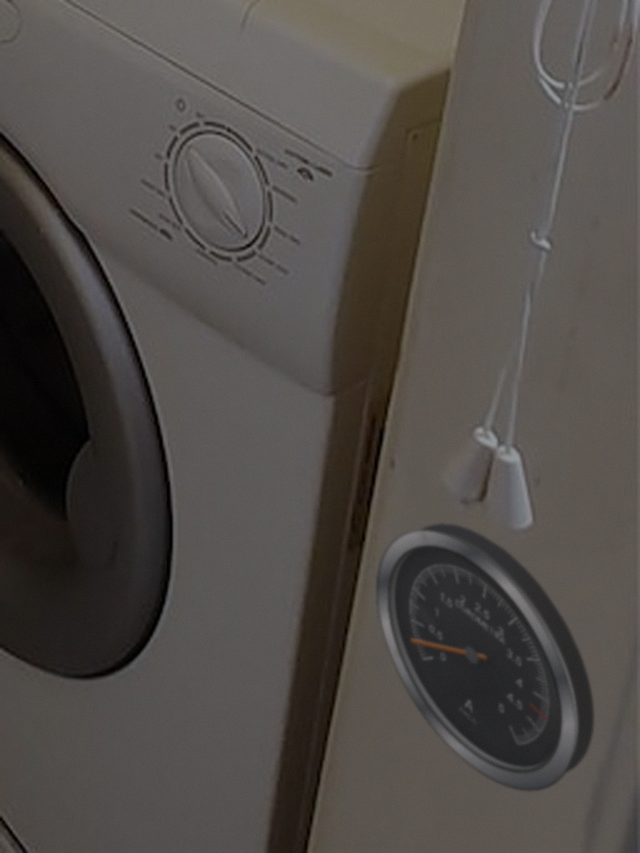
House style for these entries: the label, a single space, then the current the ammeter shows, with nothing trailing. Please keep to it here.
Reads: 0.25 A
